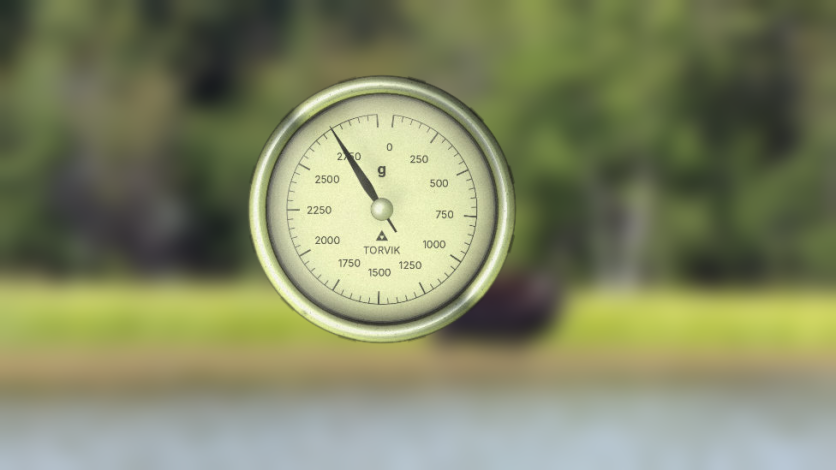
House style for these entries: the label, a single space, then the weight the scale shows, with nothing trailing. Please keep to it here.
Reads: 2750 g
